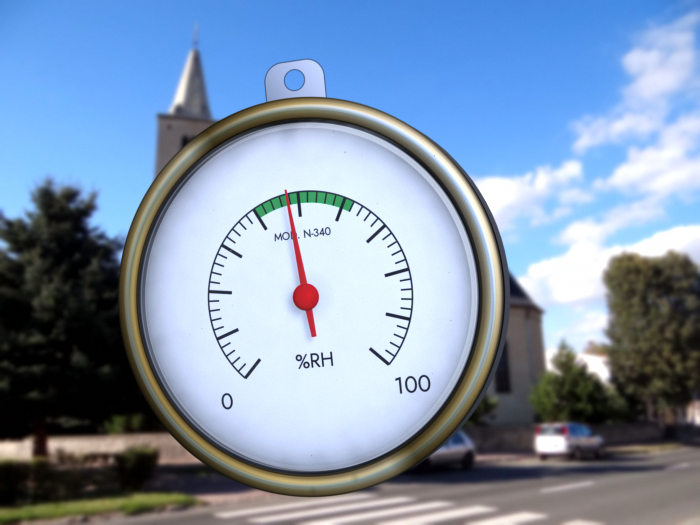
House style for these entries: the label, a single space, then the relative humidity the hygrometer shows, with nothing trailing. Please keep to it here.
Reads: 48 %
